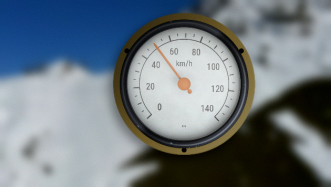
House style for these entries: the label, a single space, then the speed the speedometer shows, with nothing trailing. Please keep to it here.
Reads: 50 km/h
